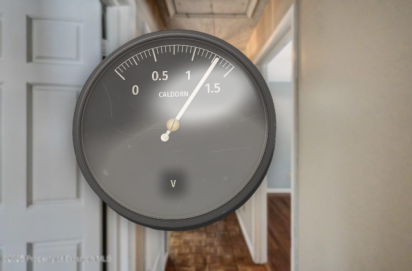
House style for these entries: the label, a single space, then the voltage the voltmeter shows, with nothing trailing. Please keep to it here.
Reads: 1.3 V
